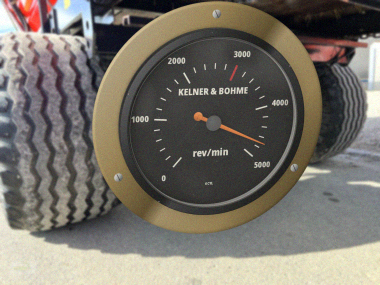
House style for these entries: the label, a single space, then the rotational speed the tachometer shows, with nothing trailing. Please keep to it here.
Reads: 4700 rpm
